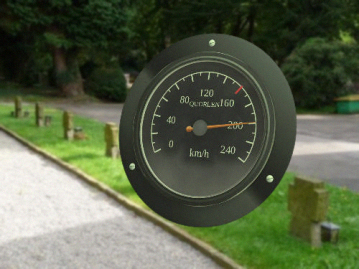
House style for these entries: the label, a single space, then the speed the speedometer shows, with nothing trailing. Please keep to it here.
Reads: 200 km/h
